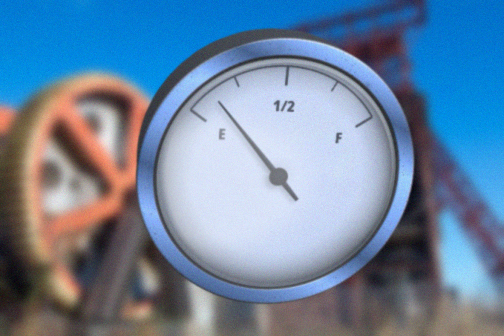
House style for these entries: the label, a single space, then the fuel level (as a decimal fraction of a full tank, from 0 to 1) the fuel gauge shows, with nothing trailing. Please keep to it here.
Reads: 0.125
